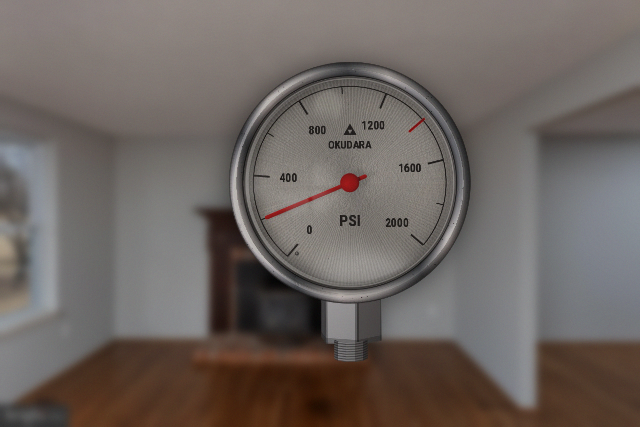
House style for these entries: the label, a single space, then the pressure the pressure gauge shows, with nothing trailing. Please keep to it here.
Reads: 200 psi
